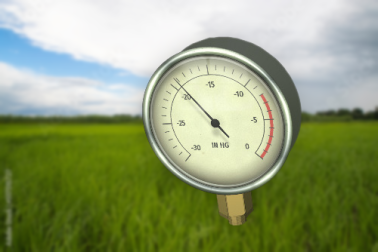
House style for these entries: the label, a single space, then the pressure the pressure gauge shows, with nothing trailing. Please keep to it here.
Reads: -19 inHg
